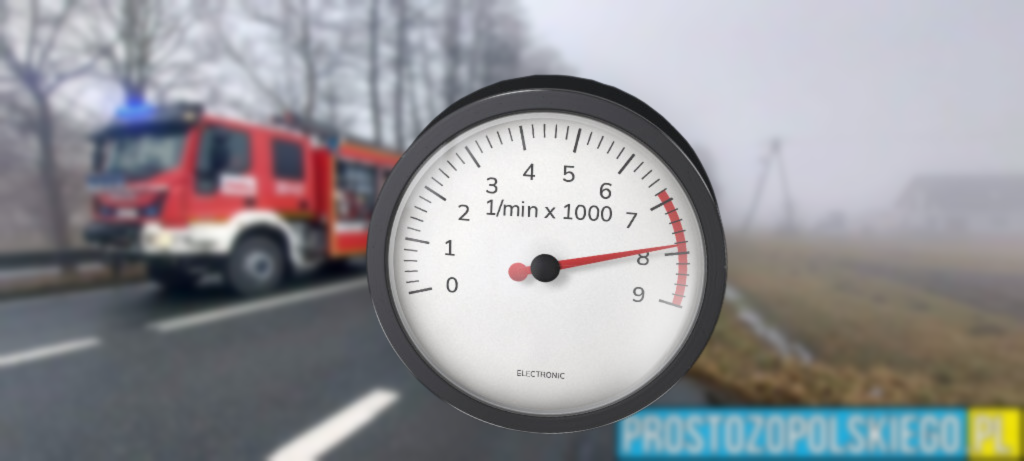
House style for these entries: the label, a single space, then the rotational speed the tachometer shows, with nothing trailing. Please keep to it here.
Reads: 7800 rpm
